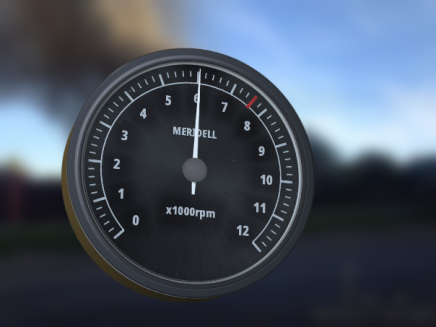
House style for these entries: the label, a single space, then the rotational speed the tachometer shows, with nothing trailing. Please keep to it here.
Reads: 6000 rpm
